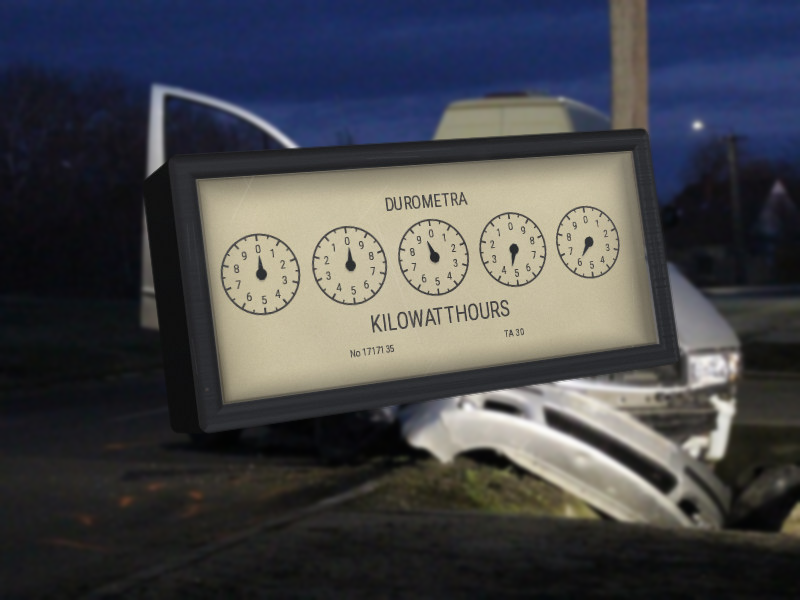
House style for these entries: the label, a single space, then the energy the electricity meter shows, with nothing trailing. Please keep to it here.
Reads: 99946 kWh
